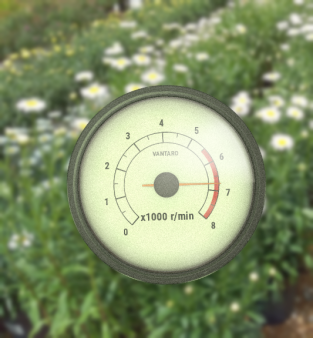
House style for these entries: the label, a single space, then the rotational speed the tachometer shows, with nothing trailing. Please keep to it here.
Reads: 6750 rpm
